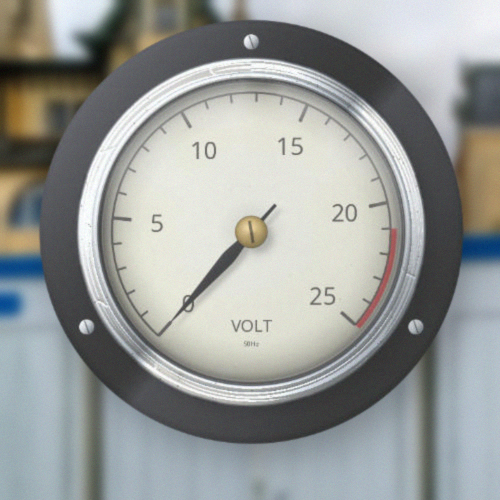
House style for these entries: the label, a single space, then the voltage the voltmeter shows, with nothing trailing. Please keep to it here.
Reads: 0 V
